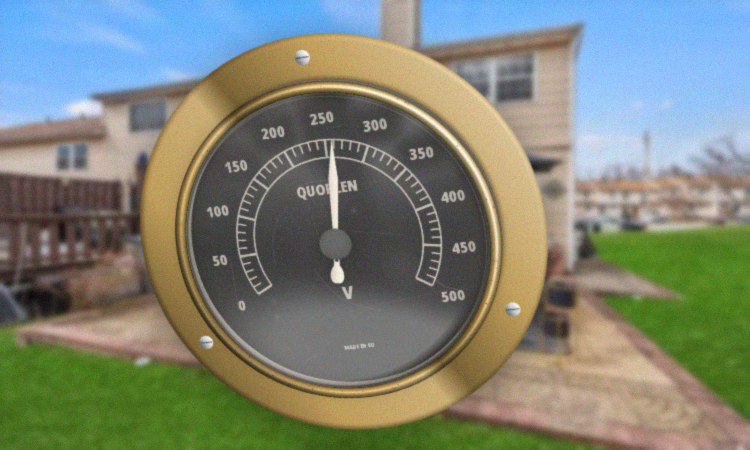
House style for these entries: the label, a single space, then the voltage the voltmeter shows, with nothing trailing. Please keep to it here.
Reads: 260 V
